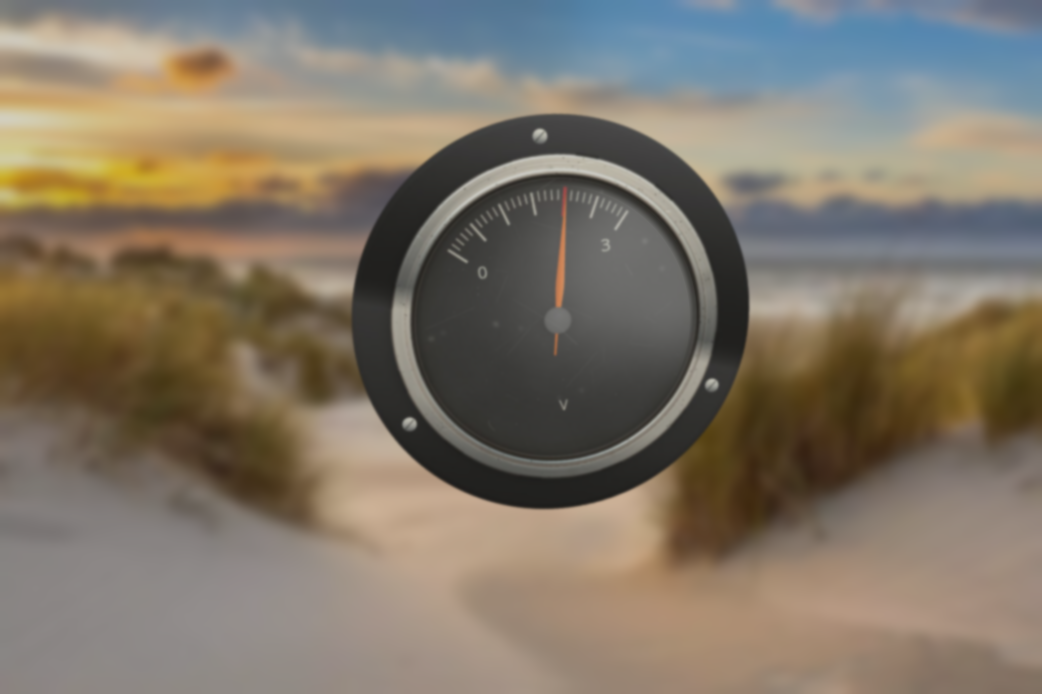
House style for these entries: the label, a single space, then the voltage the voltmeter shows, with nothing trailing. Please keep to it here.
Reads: 2 V
